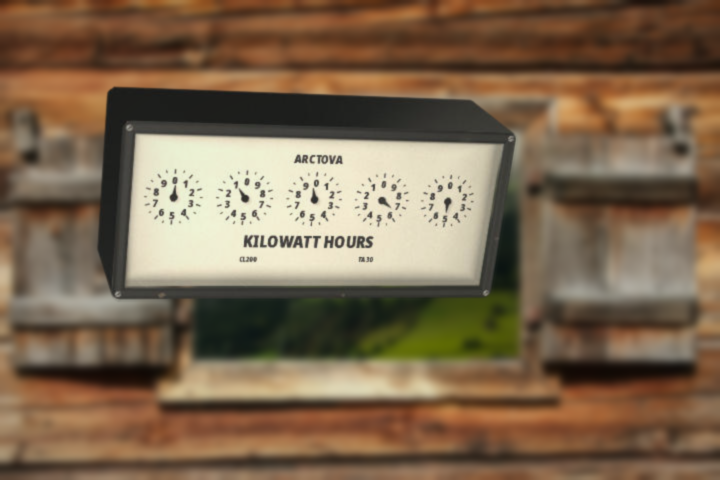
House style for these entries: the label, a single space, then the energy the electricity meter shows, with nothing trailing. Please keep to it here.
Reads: 965 kWh
